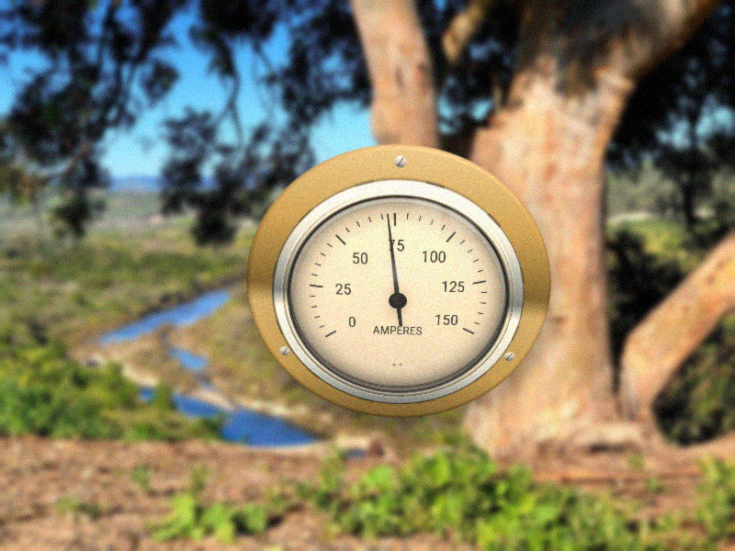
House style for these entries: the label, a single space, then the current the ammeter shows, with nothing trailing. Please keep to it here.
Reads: 72.5 A
